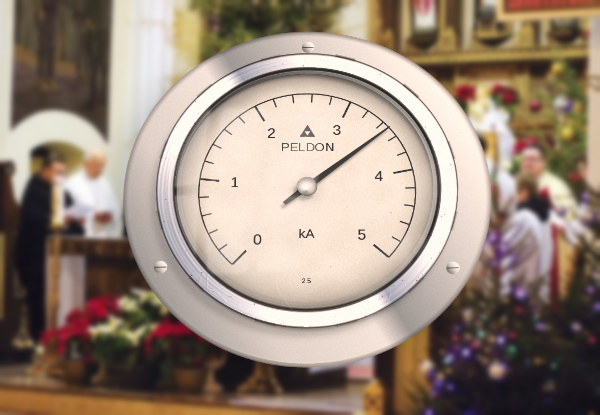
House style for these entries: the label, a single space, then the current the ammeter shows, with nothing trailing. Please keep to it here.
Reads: 3.5 kA
